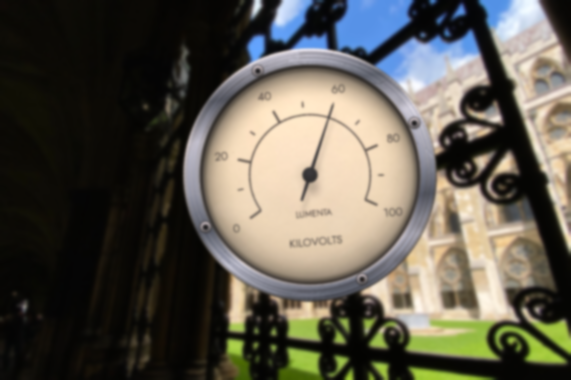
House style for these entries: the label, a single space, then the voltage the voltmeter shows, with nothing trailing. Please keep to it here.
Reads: 60 kV
